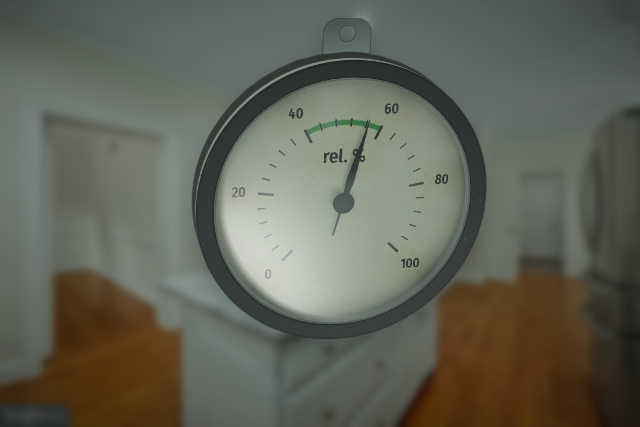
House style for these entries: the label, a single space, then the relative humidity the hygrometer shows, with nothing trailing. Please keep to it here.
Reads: 56 %
